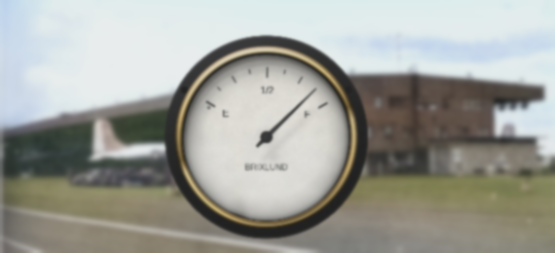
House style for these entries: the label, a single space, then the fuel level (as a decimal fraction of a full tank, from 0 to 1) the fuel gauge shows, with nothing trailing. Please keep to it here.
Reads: 0.875
